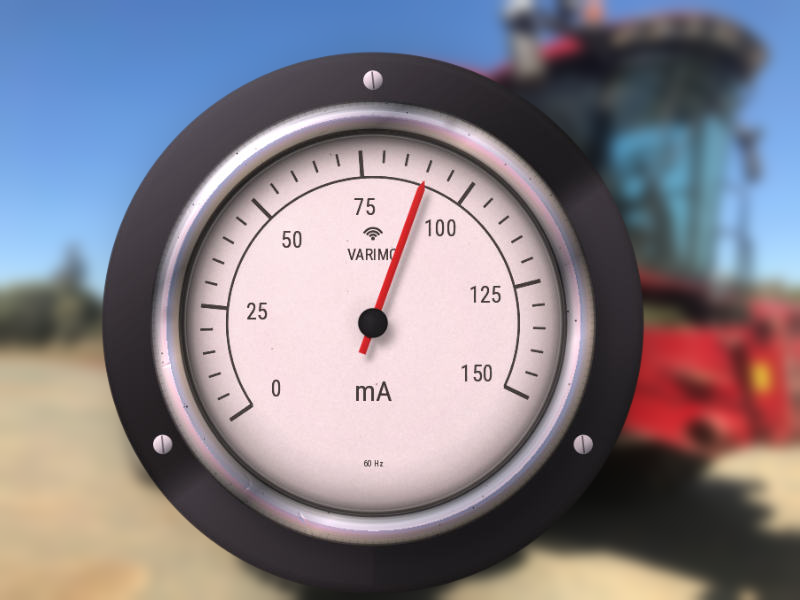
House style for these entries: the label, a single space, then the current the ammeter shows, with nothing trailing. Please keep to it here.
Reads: 90 mA
